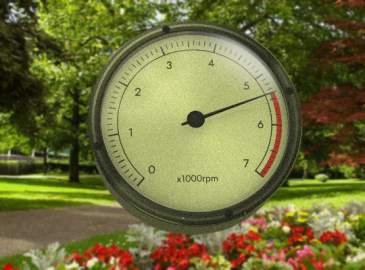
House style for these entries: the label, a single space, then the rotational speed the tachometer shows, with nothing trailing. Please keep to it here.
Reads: 5400 rpm
